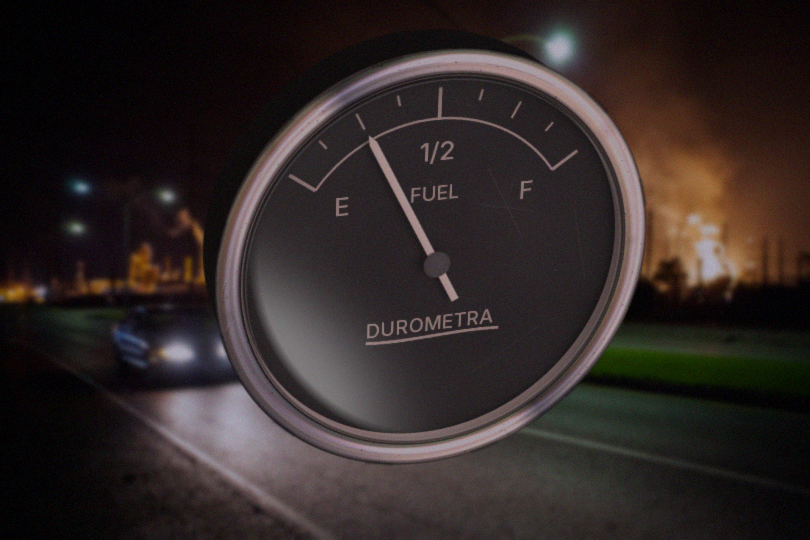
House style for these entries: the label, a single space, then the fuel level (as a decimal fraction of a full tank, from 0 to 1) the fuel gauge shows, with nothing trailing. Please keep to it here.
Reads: 0.25
